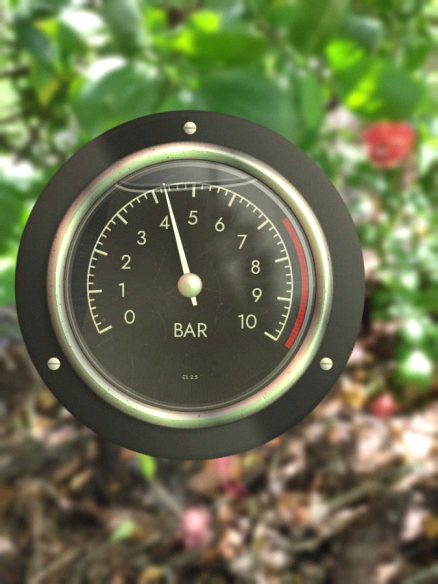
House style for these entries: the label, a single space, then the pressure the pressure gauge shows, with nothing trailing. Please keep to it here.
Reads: 4.3 bar
